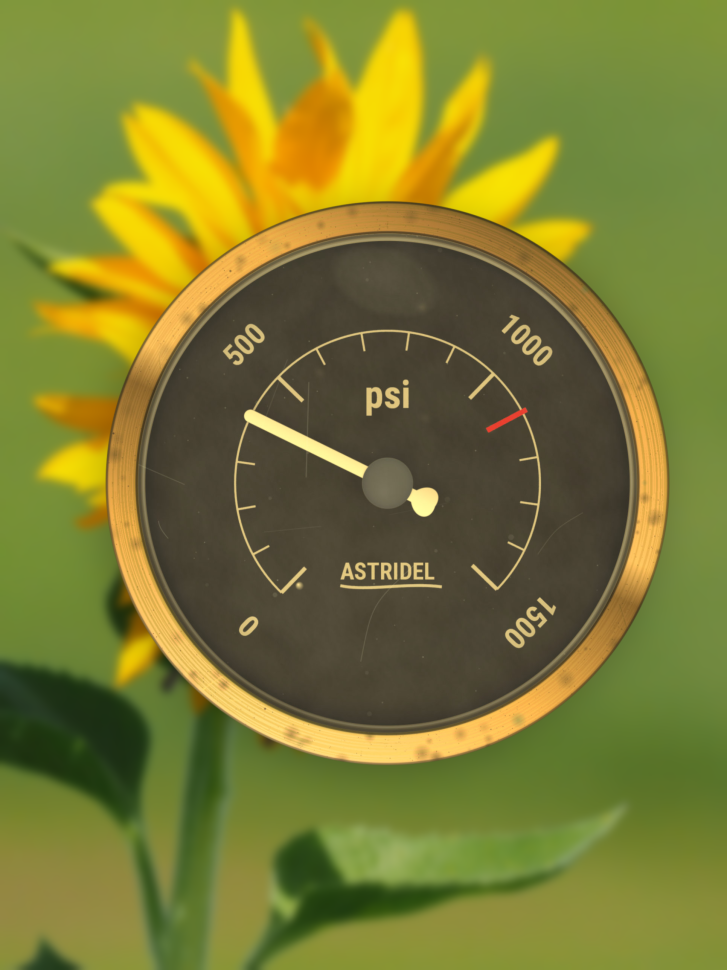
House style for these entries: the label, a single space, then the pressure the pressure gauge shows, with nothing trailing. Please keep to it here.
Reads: 400 psi
